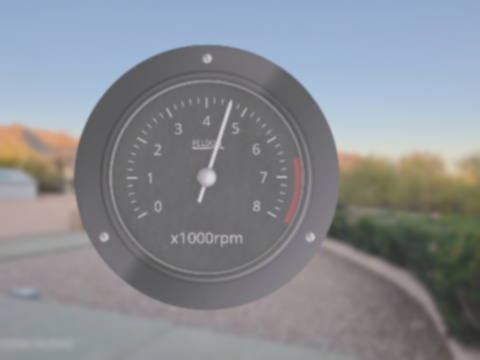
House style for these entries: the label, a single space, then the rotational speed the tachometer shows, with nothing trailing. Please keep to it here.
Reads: 4600 rpm
